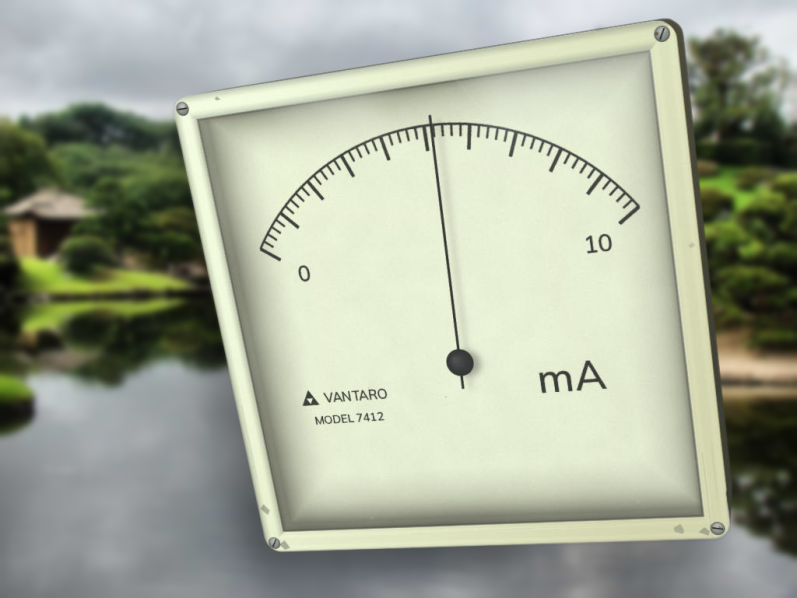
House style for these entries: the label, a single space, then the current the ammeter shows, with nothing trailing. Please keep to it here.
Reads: 5.2 mA
